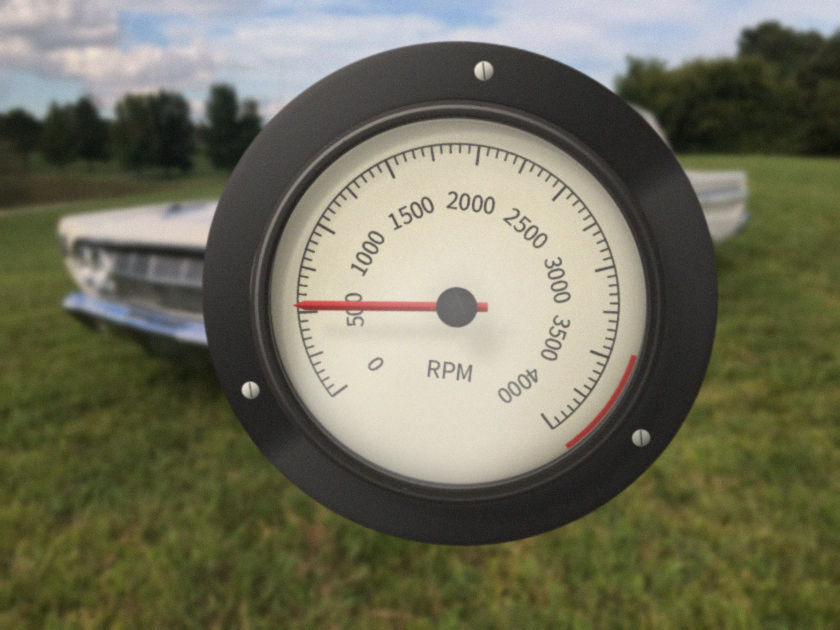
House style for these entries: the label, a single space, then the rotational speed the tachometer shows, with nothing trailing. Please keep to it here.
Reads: 550 rpm
